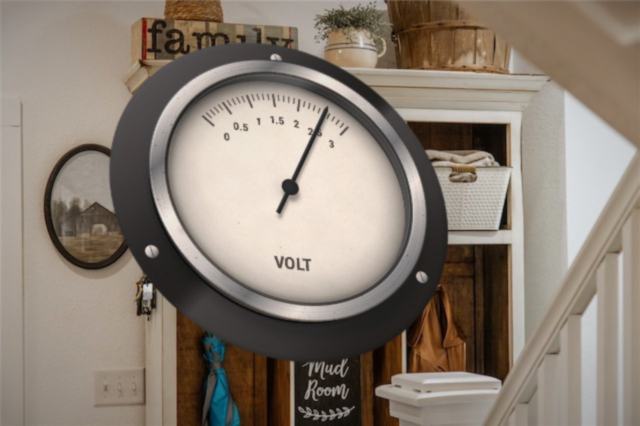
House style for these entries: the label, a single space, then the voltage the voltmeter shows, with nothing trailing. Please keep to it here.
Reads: 2.5 V
